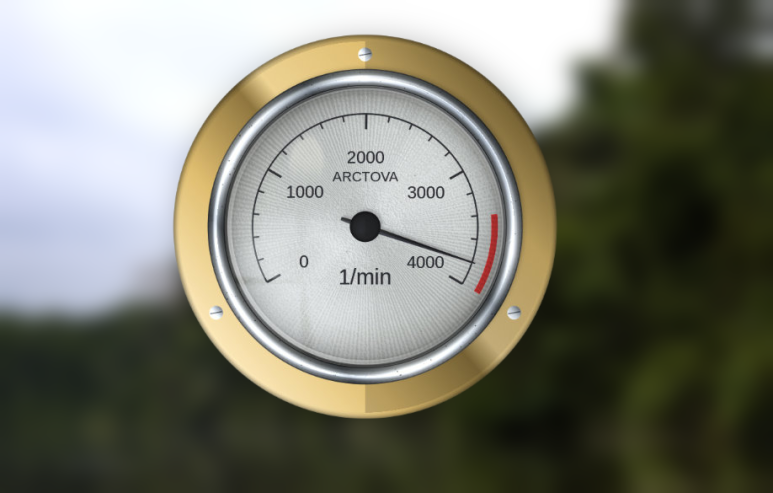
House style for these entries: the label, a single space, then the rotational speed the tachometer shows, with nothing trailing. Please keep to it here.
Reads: 3800 rpm
